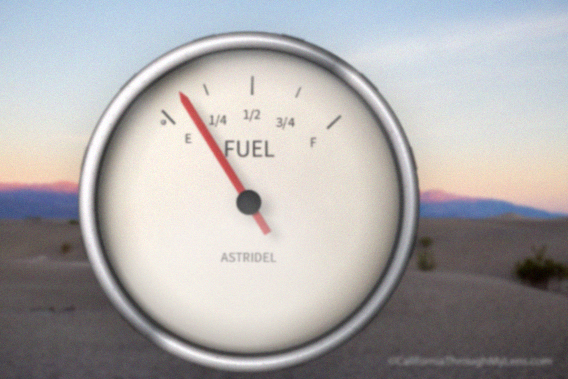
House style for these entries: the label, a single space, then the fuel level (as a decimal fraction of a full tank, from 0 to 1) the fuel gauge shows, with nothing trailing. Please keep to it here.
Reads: 0.125
